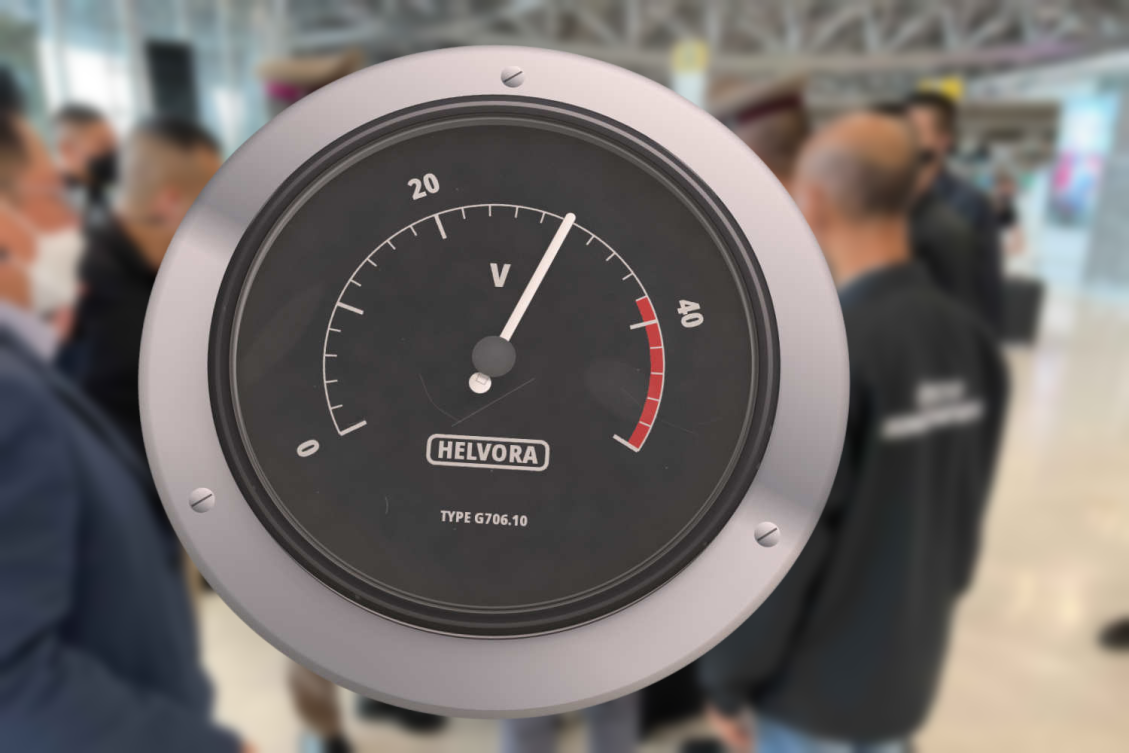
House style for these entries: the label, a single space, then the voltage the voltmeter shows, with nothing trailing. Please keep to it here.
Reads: 30 V
